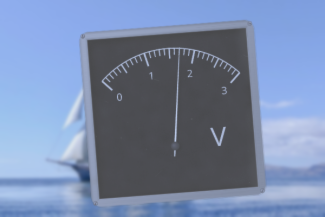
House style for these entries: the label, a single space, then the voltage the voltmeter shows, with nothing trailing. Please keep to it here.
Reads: 1.7 V
